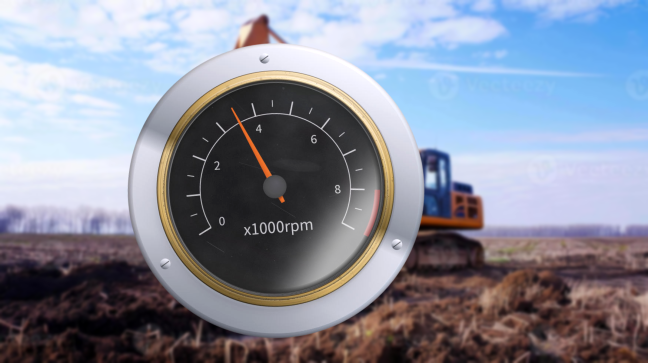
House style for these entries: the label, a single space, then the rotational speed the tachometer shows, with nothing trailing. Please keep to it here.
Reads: 3500 rpm
